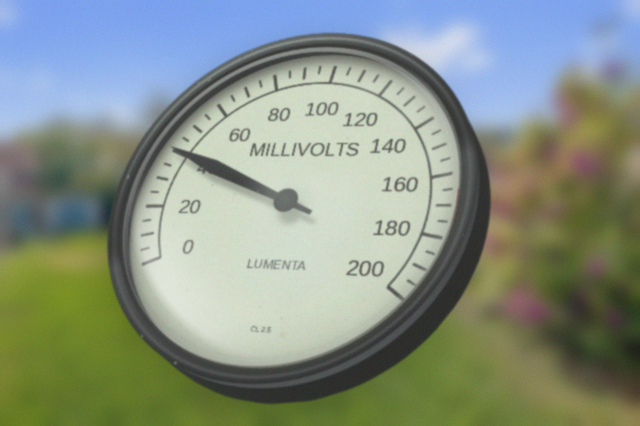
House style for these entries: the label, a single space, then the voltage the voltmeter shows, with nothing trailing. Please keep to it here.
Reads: 40 mV
